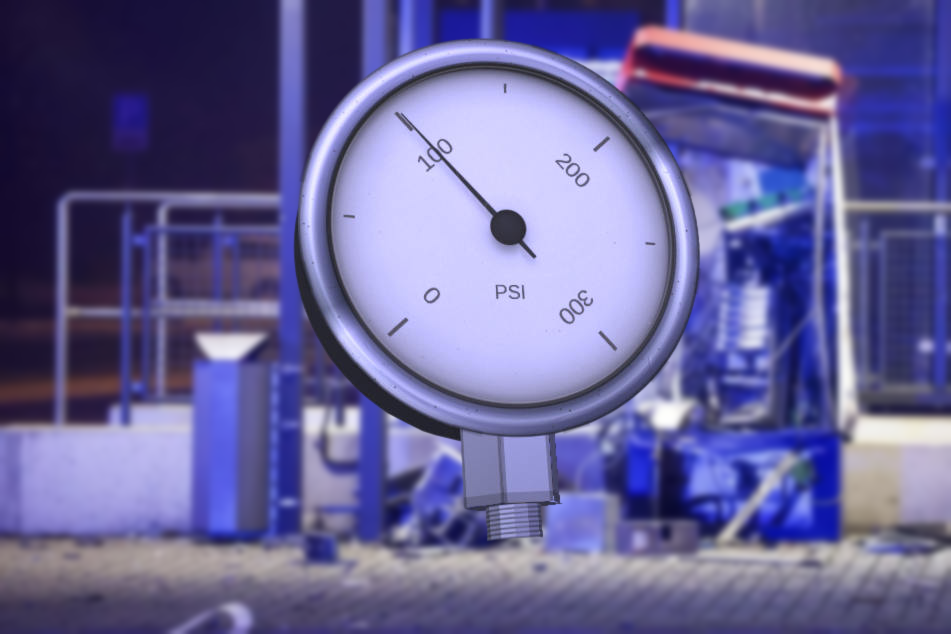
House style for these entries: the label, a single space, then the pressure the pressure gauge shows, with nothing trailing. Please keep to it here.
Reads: 100 psi
